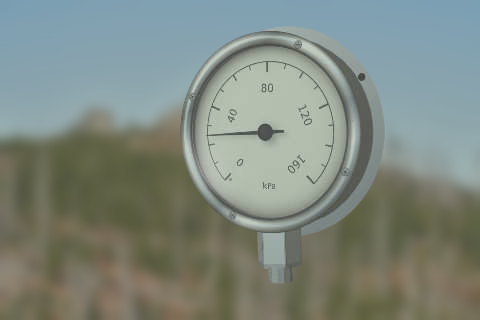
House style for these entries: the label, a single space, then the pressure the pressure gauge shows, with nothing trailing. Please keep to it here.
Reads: 25 kPa
